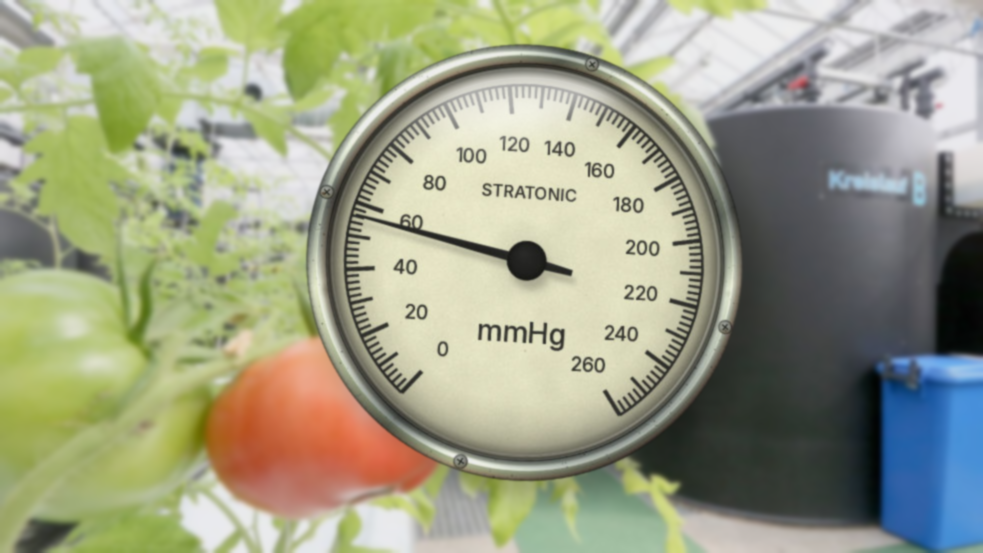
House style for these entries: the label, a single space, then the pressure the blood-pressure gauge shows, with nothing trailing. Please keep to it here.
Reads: 56 mmHg
